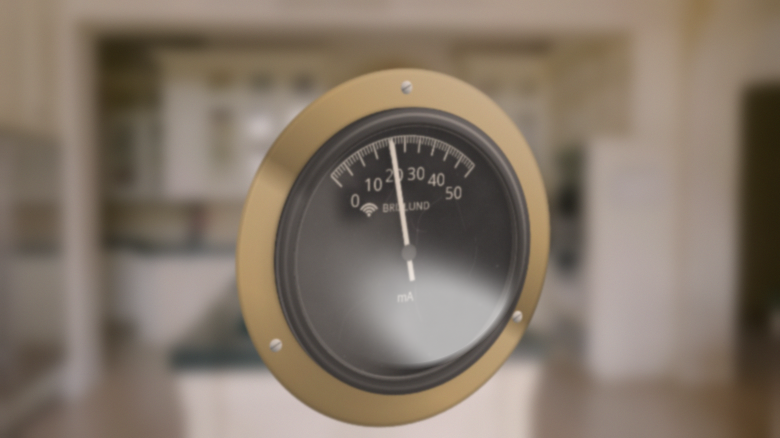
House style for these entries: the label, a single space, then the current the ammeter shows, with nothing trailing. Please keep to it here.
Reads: 20 mA
